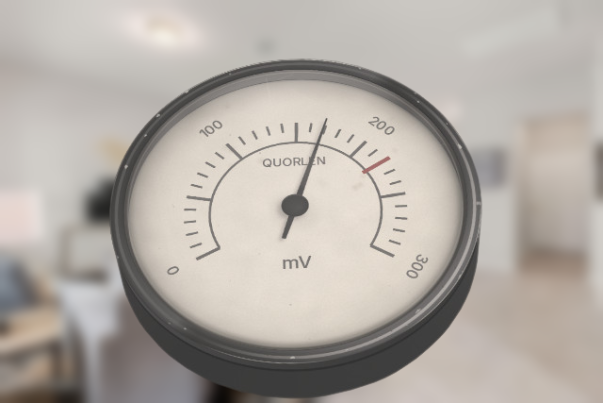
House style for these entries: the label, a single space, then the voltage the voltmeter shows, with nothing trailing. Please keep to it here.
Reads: 170 mV
